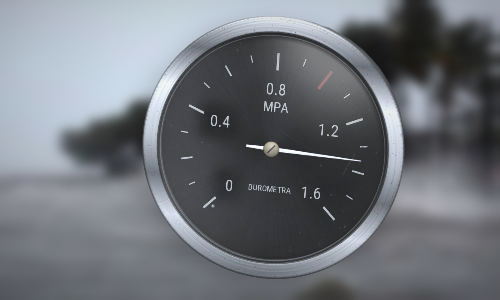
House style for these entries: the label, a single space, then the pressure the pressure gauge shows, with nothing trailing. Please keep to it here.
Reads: 1.35 MPa
